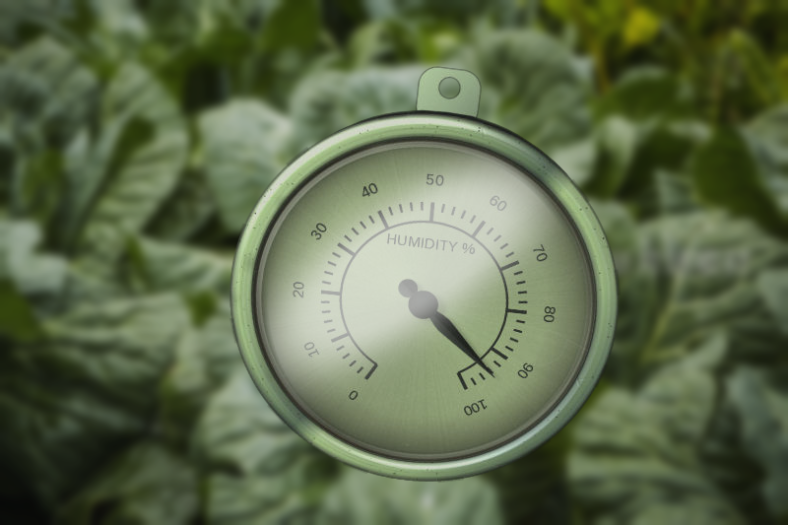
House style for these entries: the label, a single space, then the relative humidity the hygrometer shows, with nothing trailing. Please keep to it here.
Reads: 94 %
